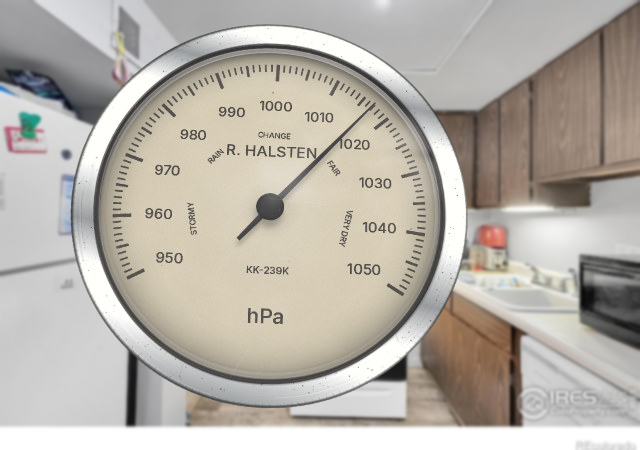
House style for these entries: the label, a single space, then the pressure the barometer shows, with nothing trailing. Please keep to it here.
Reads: 1017 hPa
